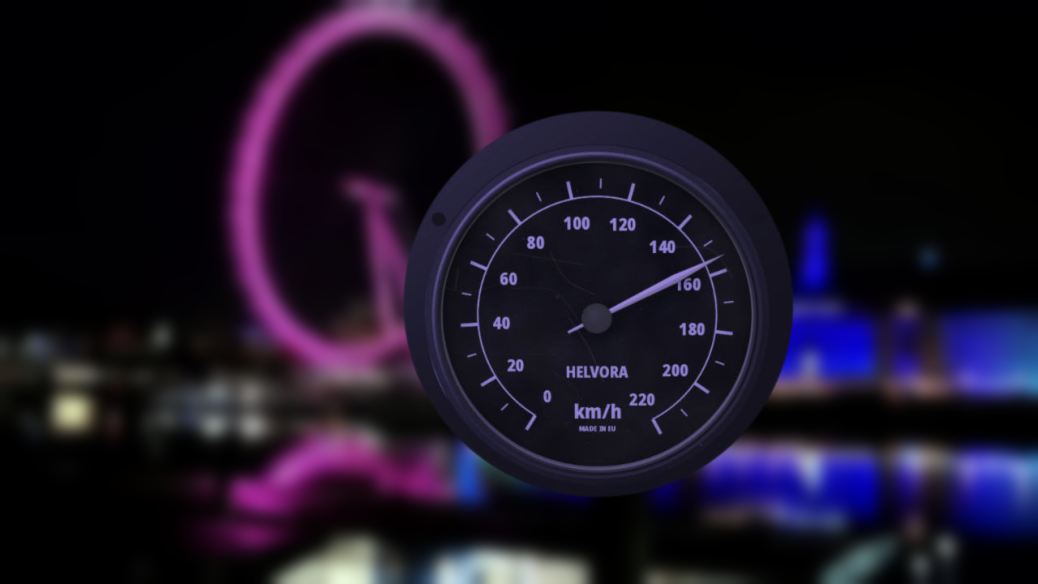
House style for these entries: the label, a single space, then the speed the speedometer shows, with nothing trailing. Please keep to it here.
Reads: 155 km/h
